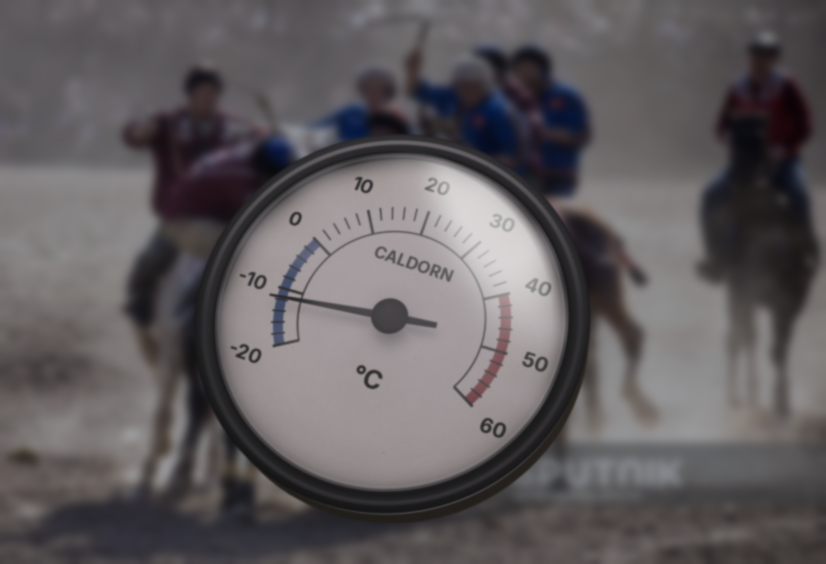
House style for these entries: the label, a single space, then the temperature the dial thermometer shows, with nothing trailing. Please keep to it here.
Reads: -12 °C
